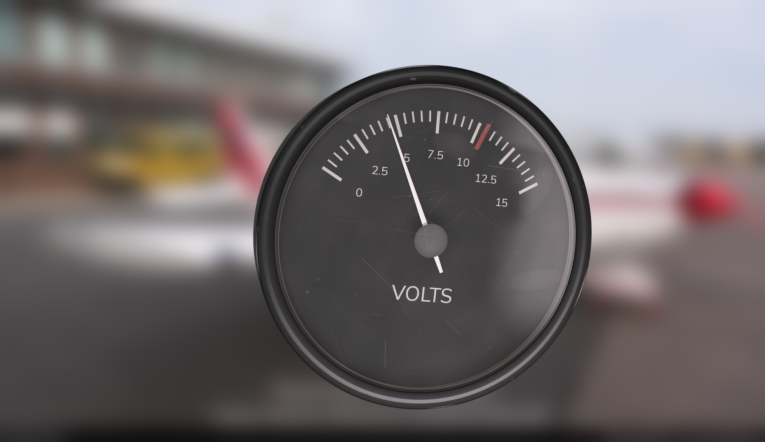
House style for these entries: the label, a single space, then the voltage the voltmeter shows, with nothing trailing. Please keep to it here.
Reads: 4.5 V
